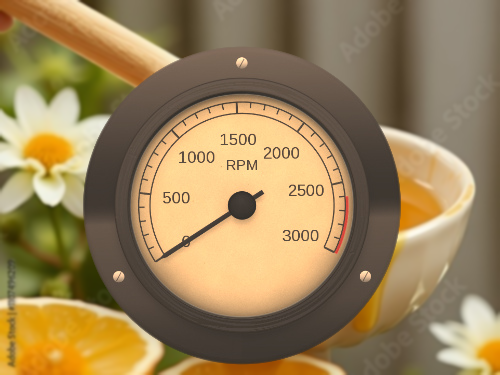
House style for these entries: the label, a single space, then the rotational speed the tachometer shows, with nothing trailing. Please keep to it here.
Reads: 0 rpm
